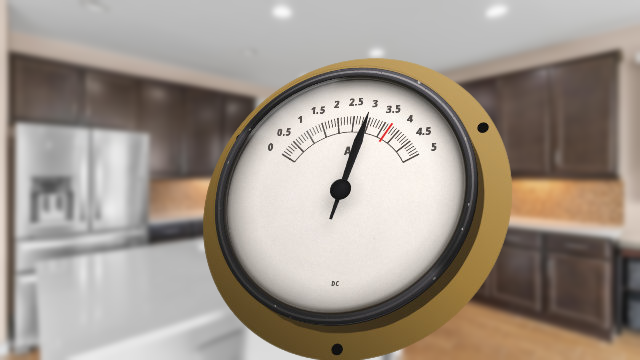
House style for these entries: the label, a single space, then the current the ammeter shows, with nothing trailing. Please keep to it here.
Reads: 3 A
